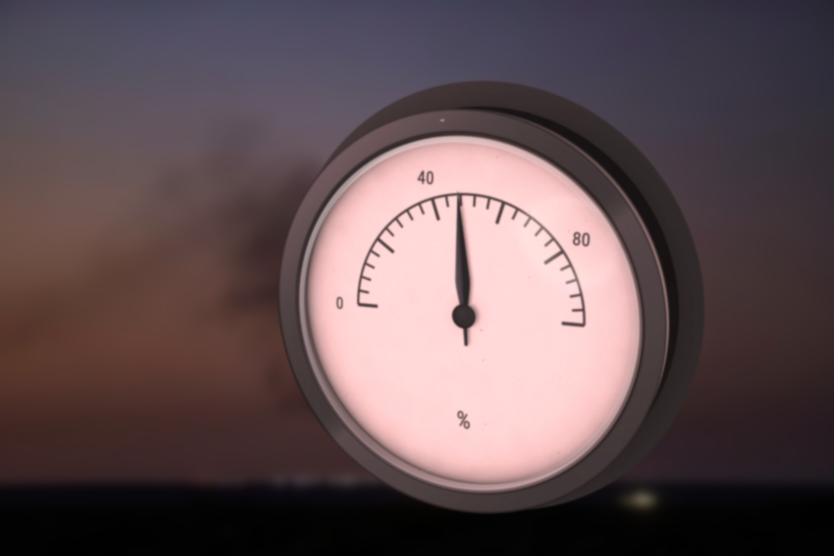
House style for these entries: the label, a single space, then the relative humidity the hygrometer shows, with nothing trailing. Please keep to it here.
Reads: 48 %
